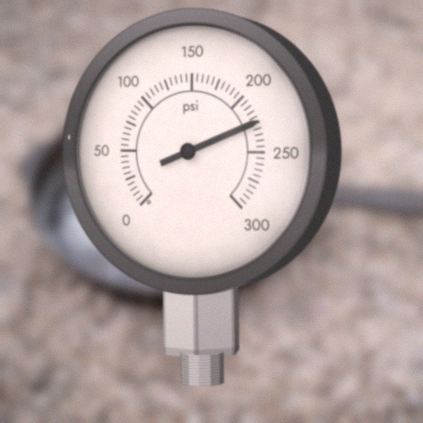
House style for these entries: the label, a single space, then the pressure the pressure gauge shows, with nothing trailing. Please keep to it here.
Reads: 225 psi
